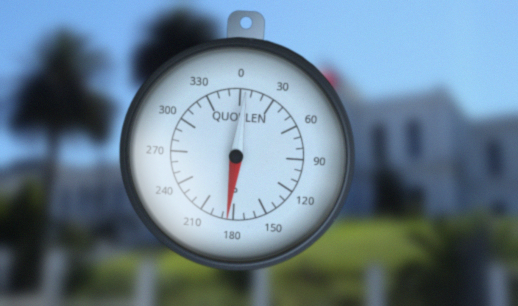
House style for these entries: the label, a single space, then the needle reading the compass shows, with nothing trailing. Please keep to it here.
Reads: 185 °
